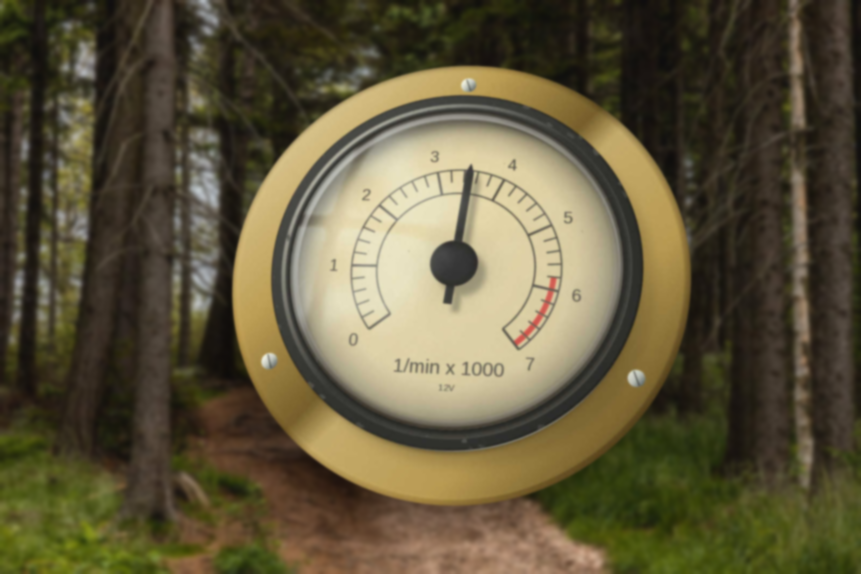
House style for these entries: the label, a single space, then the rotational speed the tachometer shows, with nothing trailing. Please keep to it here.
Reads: 3500 rpm
